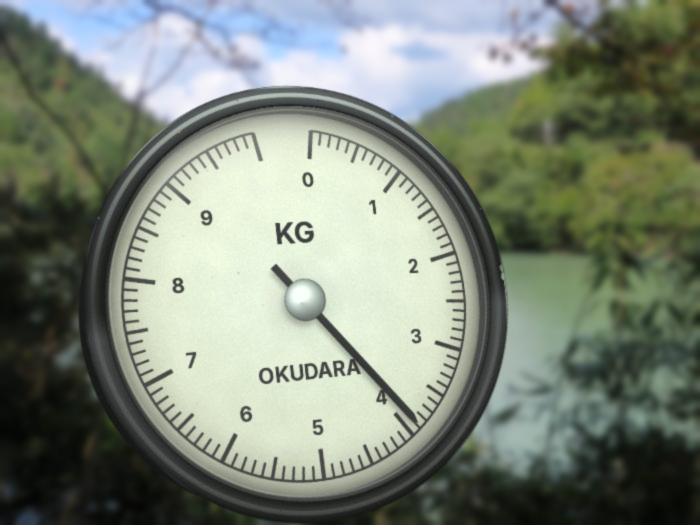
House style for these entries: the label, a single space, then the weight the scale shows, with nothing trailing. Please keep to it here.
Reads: 3.9 kg
